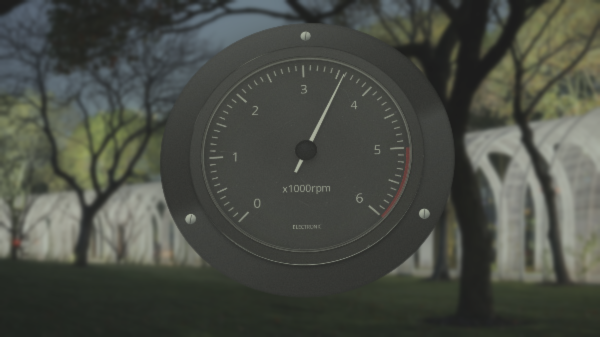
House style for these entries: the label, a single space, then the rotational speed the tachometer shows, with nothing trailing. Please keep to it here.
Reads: 3600 rpm
